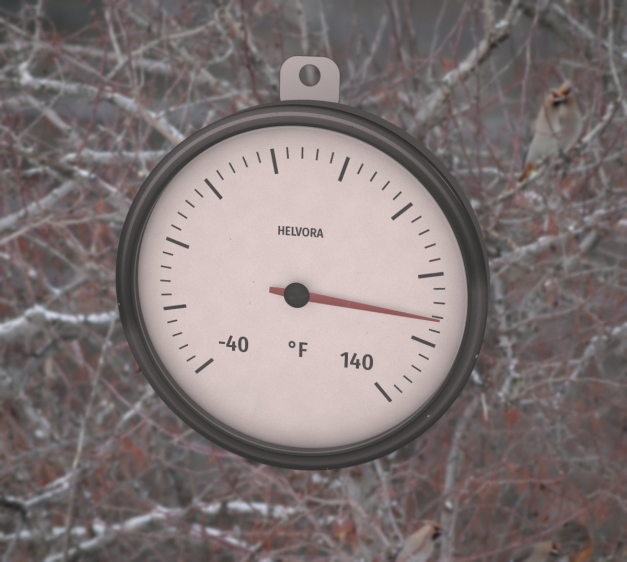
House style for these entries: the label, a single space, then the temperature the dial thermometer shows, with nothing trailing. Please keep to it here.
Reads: 112 °F
